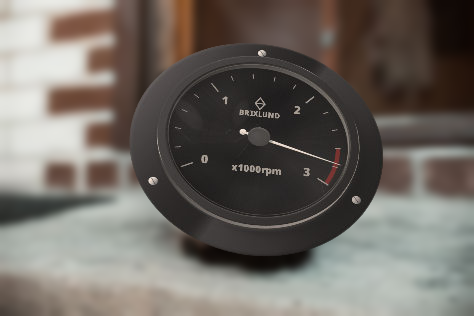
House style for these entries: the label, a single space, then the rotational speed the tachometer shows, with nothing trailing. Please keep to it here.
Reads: 2800 rpm
